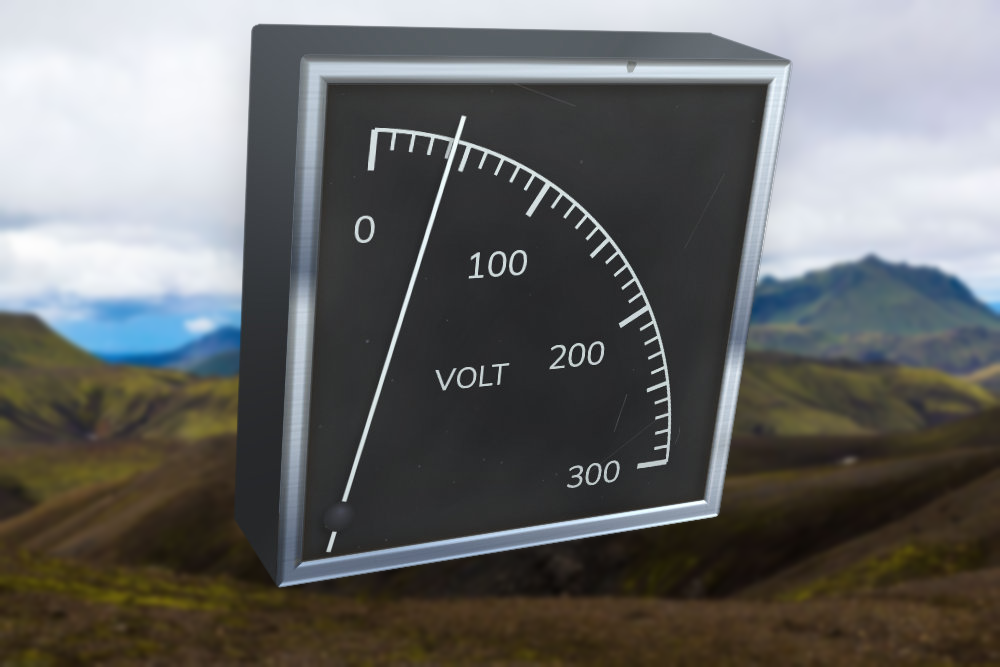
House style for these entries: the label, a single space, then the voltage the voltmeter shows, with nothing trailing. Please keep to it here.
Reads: 40 V
